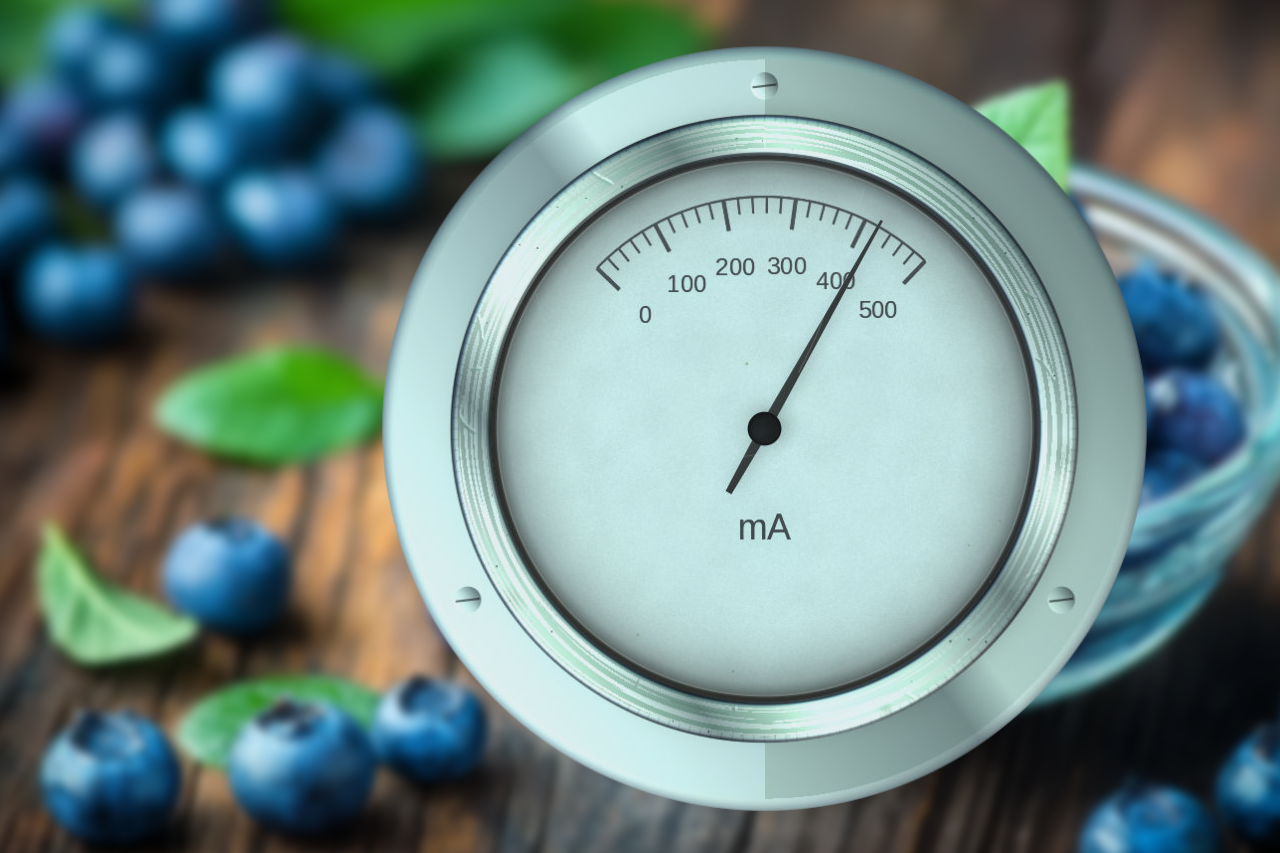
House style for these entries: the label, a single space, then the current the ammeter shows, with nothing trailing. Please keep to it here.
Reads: 420 mA
